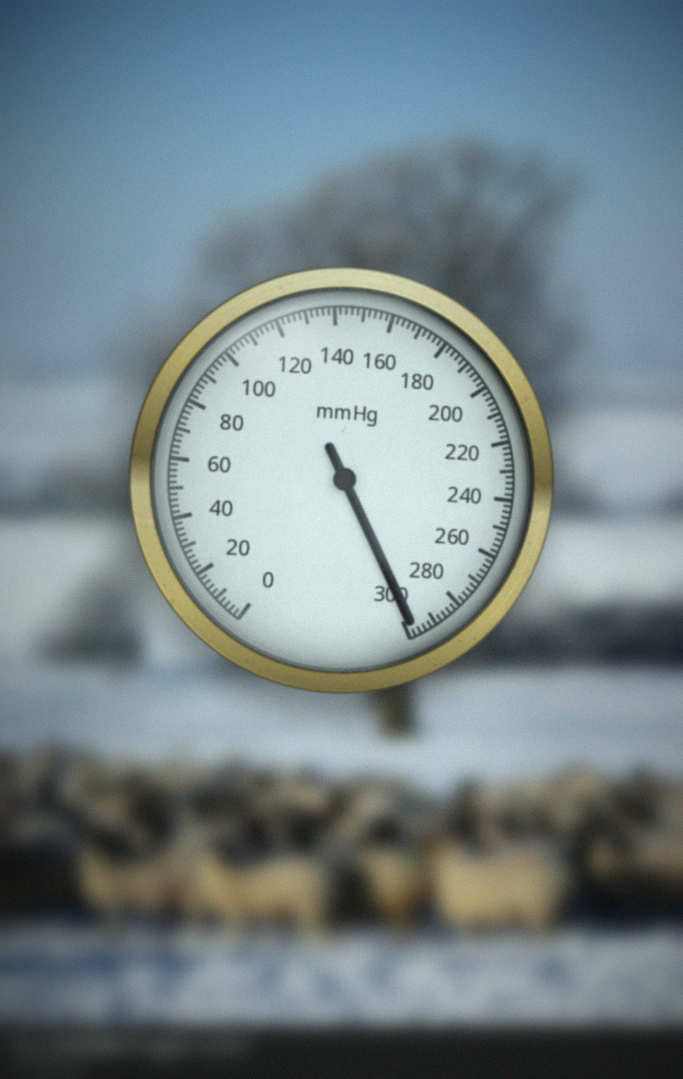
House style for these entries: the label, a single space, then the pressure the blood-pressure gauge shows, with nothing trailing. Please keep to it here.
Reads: 298 mmHg
